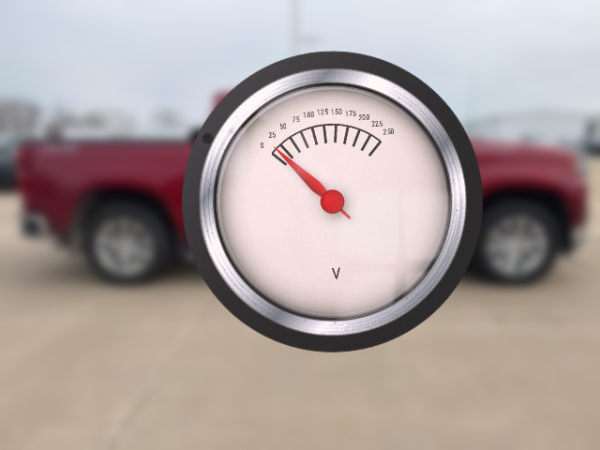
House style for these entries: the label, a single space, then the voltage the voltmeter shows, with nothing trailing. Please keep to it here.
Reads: 12.5 V
